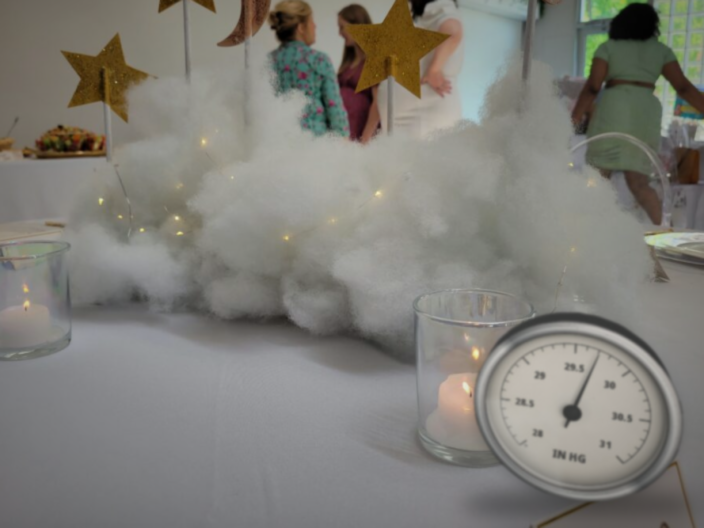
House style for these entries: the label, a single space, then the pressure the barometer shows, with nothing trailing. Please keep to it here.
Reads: 29.7 inHg
